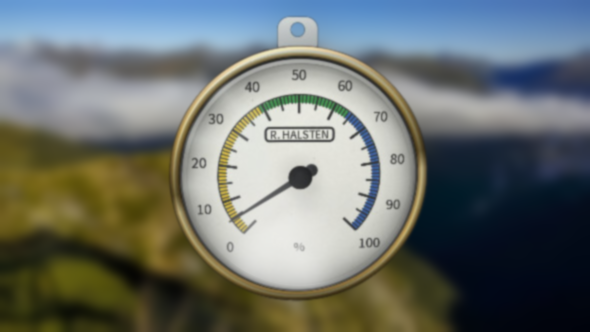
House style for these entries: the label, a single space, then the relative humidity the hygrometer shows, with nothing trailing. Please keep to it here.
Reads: 5 %
